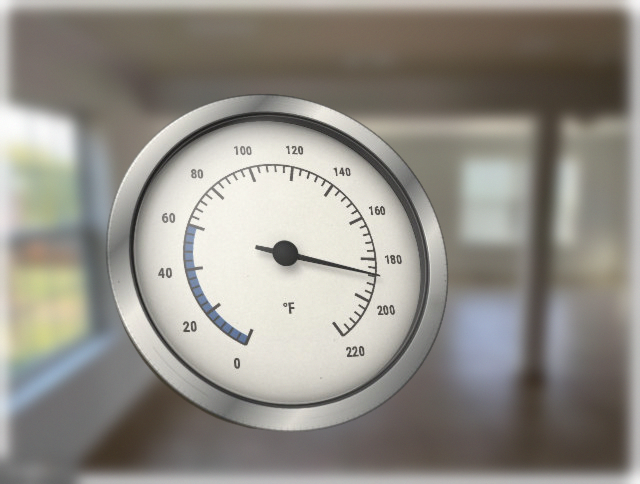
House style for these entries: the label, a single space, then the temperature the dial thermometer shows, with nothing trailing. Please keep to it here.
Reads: 188 °F
